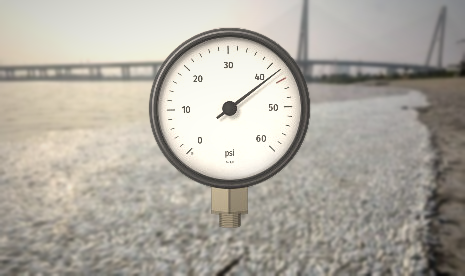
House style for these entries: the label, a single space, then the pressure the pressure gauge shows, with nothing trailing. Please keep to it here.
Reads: 42 psi
